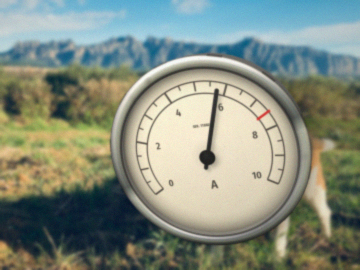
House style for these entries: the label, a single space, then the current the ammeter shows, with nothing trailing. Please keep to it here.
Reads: 5.75 A
